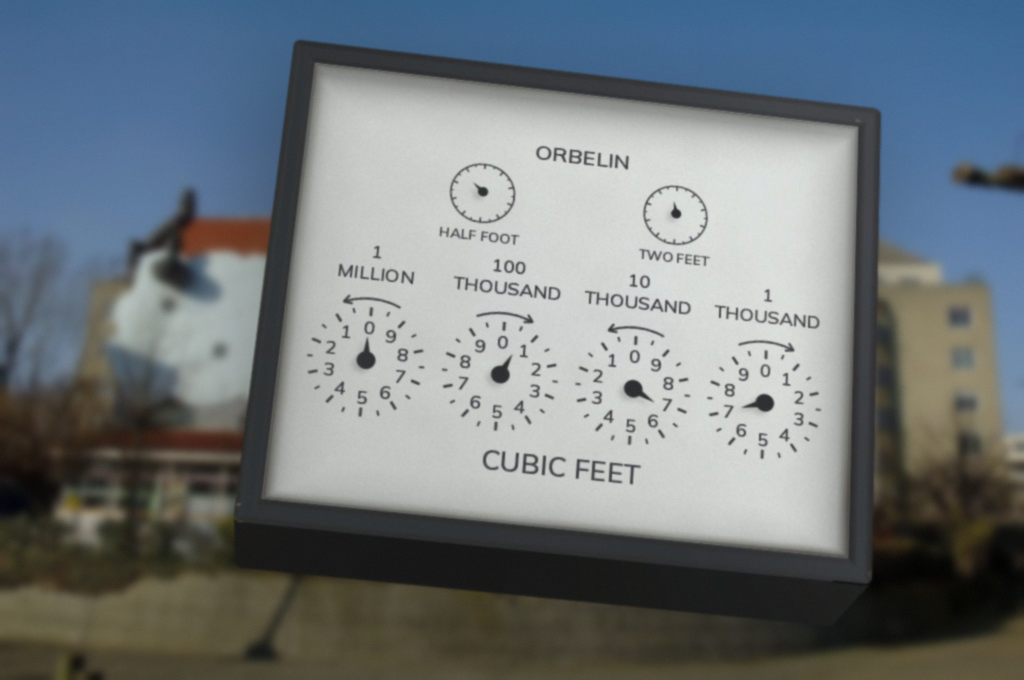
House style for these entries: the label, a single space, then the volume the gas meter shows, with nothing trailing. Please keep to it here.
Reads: 6700 ft³
